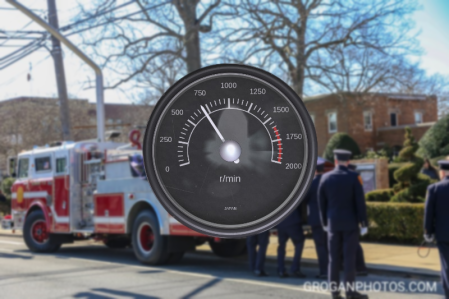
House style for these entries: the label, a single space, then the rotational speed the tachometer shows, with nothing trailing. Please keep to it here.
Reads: 700 rpm
